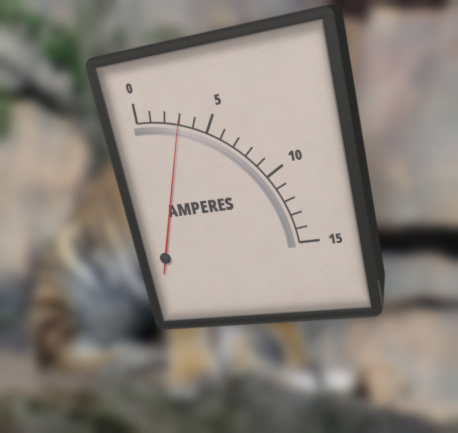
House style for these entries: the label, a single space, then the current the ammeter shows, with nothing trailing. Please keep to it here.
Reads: 3 A
